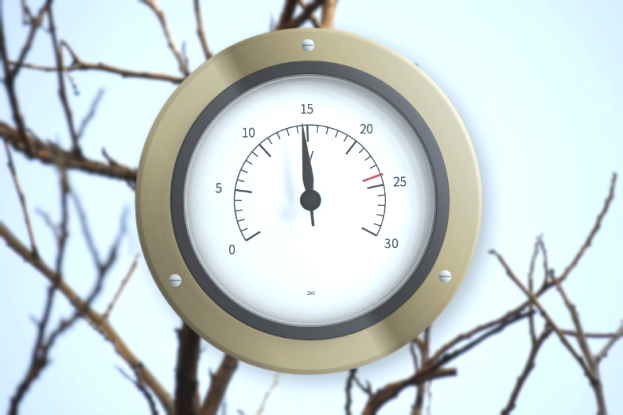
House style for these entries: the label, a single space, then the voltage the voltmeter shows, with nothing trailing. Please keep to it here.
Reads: 14.5 V
